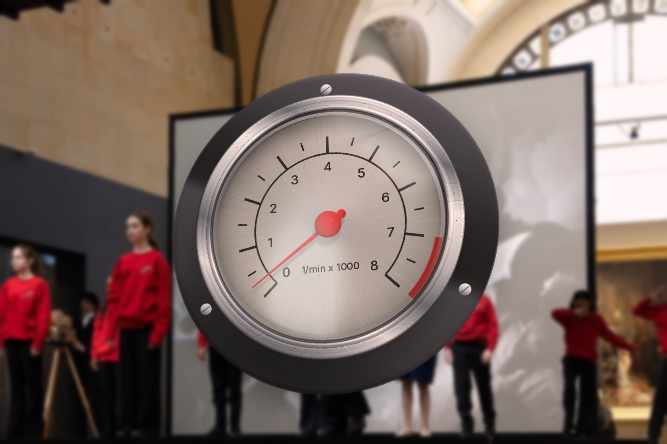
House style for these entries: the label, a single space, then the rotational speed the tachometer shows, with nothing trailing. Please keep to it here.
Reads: 250 rpm
